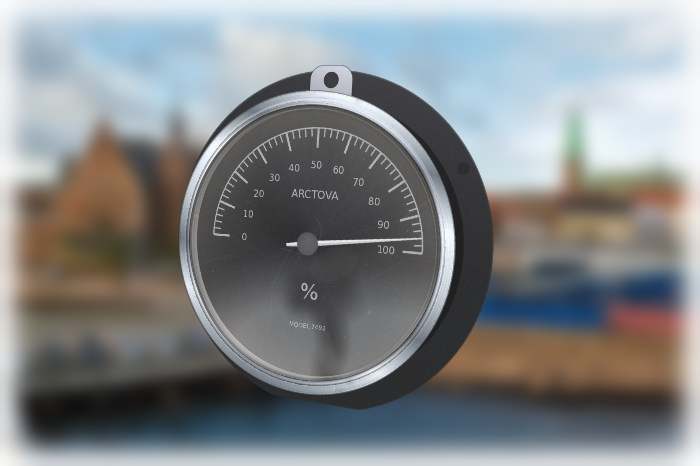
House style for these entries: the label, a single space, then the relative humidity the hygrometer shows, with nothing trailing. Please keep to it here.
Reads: 96 %
